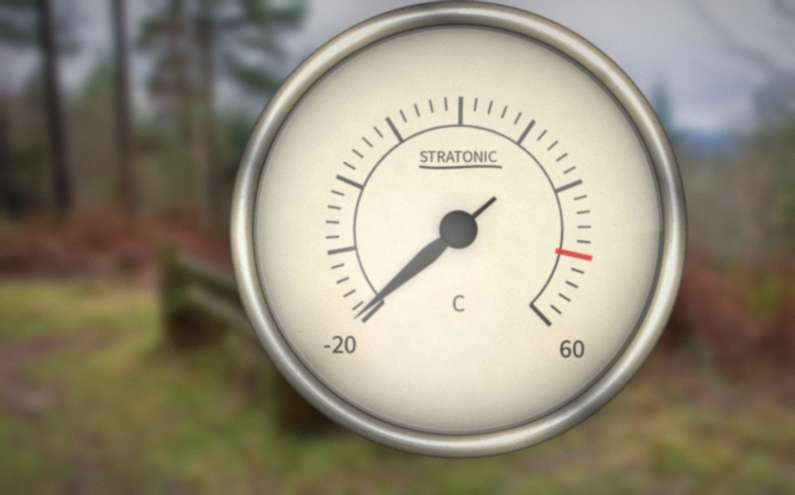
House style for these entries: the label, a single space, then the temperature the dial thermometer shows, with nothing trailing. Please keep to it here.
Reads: -19 °C
